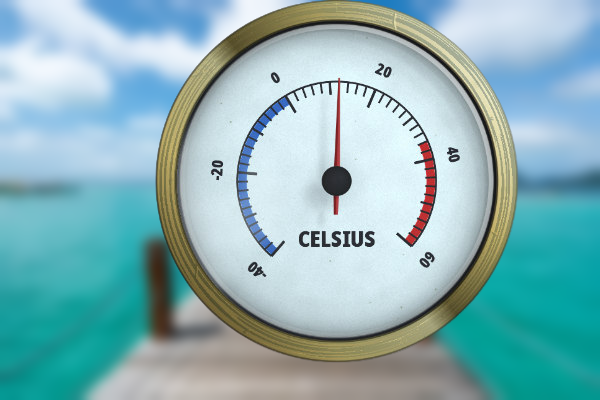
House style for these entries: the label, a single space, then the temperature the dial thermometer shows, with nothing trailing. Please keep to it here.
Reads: 12 °C
